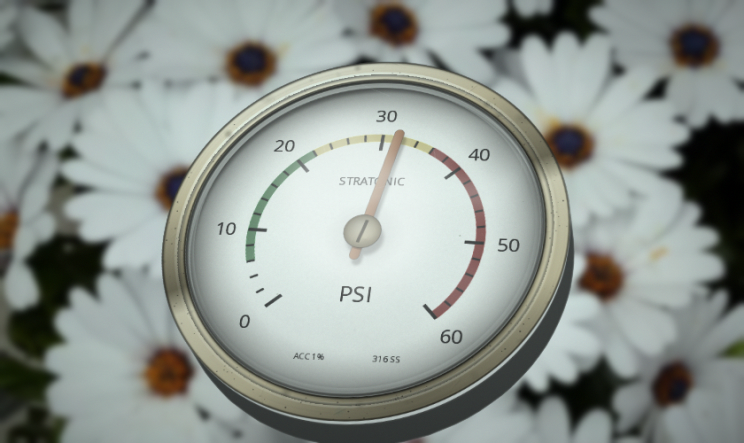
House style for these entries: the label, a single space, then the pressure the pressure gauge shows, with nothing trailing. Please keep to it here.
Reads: 32 psi
